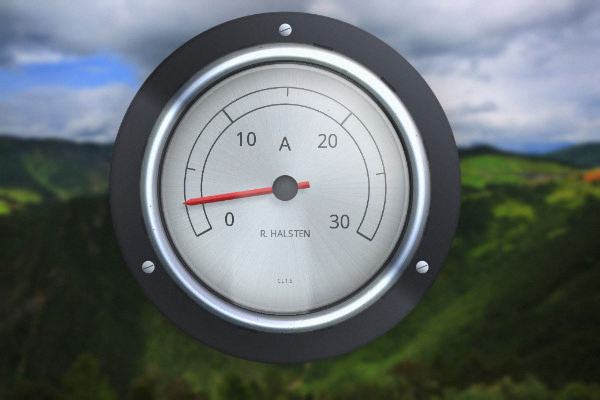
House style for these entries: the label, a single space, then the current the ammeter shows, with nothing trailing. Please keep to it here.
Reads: 2.5 A
